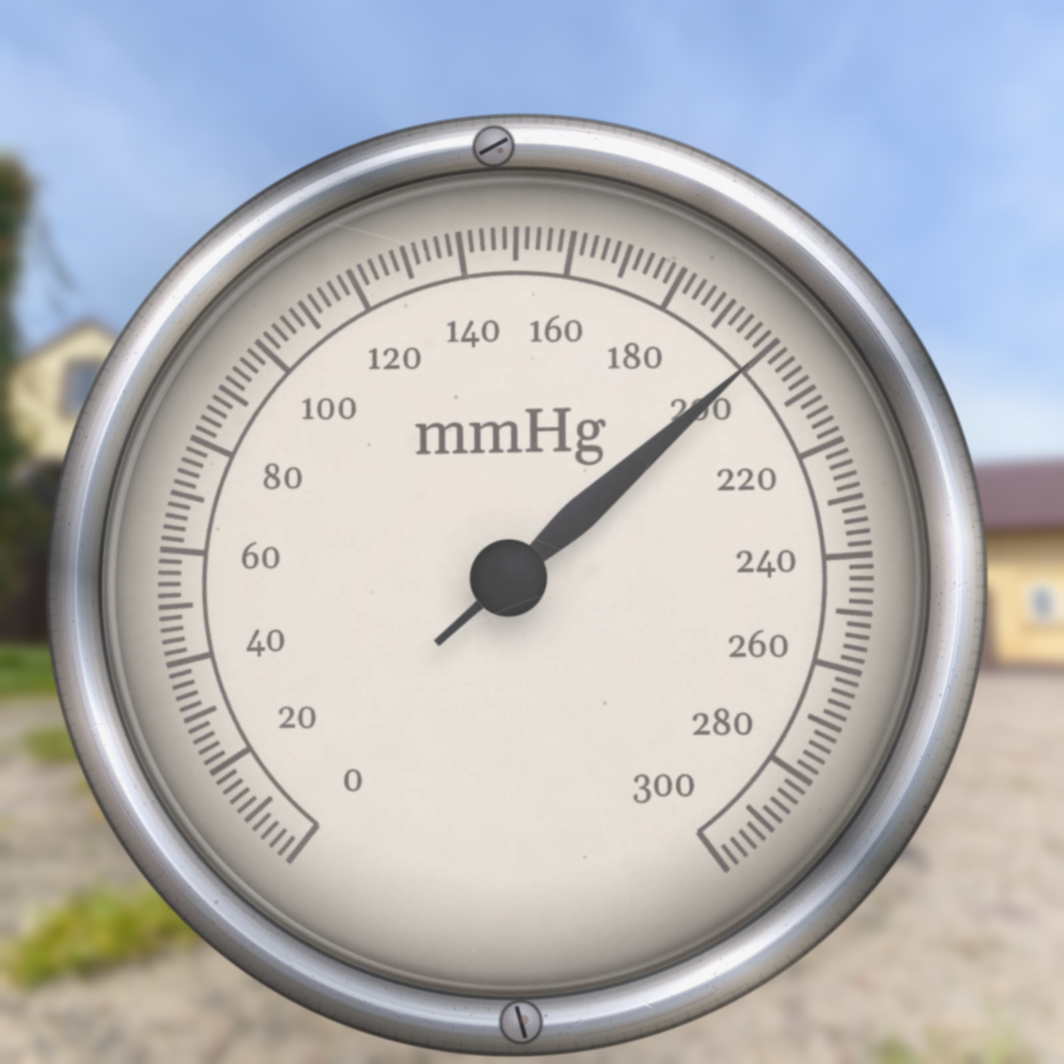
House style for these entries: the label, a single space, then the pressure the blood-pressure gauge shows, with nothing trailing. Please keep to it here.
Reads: 200 mmHg
